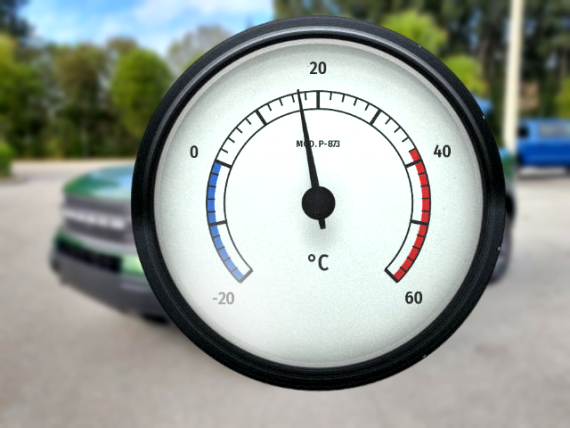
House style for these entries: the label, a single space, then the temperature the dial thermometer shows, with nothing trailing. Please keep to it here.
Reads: 17 °C
